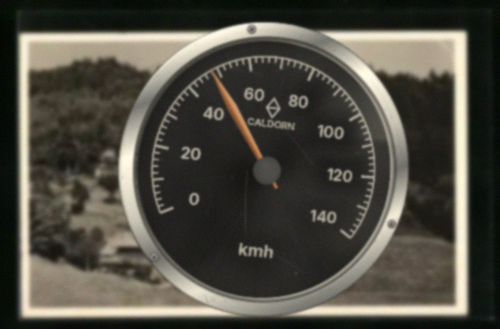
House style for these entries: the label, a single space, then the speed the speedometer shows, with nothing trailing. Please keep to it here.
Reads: 48 km/h
